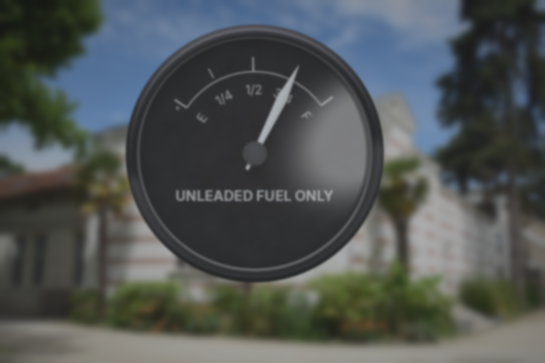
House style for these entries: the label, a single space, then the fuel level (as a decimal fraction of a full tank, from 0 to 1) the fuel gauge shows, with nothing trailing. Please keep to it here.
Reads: 0.75
